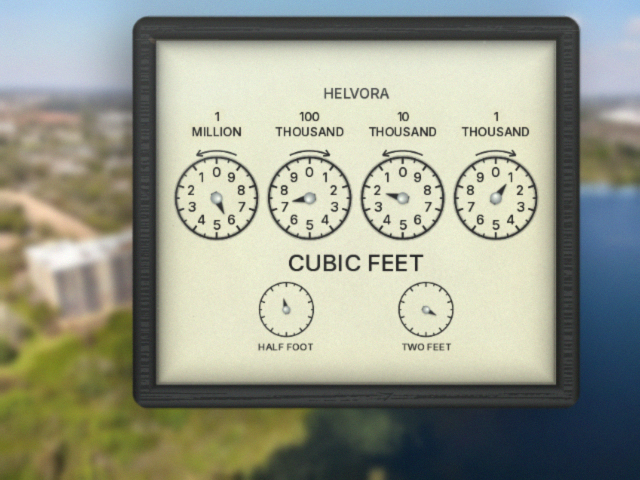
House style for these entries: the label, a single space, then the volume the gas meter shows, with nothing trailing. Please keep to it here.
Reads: 572100 ft³
